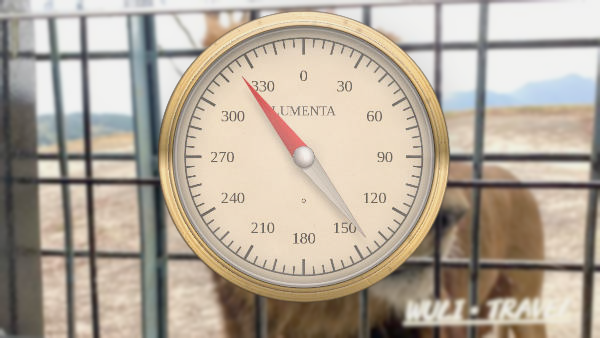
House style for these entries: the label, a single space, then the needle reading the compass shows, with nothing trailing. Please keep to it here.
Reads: 322.5 °
